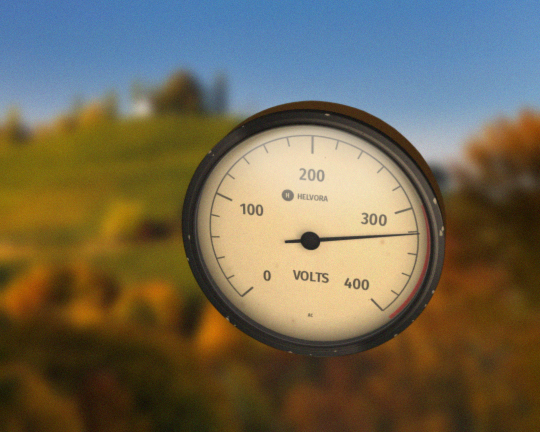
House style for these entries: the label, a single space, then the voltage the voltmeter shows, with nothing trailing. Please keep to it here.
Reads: 320 V
